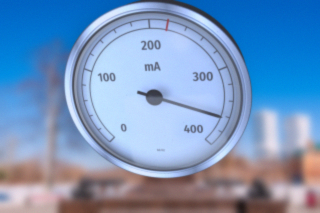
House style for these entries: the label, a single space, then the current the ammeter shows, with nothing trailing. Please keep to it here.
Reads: 360 mA
